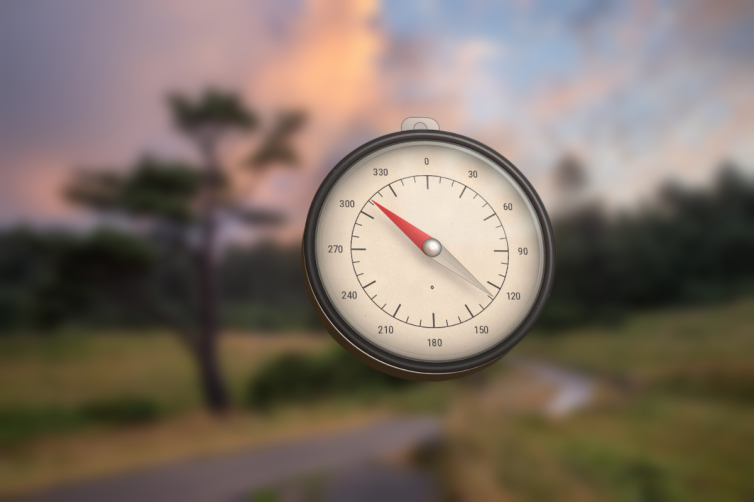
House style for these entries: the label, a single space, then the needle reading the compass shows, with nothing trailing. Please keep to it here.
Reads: 310 °
